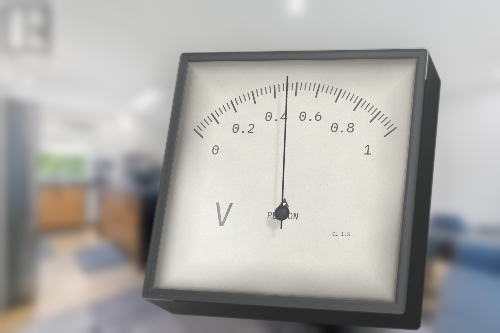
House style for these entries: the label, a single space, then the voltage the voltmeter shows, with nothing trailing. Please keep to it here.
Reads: 0.46 V
